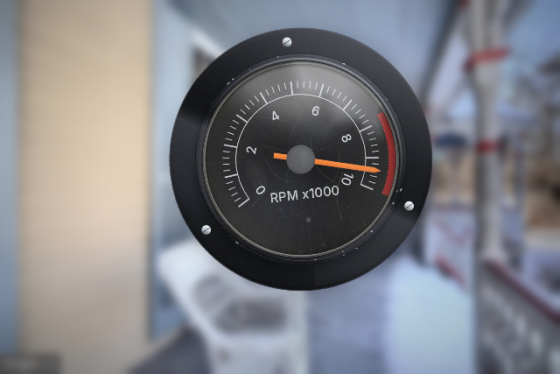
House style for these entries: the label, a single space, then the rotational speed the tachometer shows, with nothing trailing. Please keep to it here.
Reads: 9400 rpm
